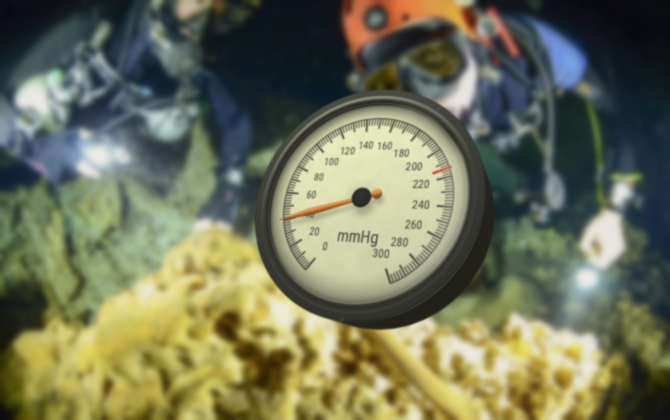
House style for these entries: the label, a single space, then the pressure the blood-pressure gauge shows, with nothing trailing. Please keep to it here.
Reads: 40 mmHg
